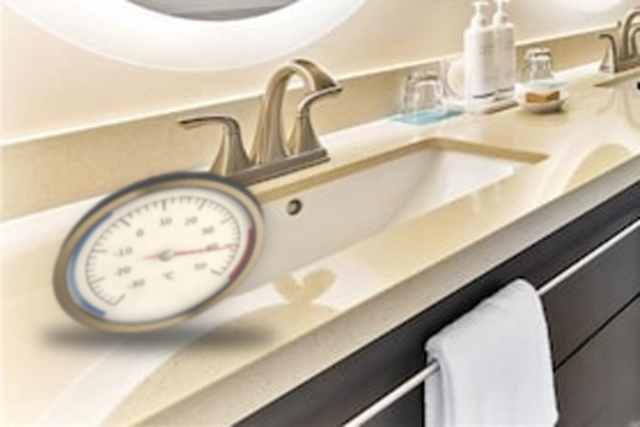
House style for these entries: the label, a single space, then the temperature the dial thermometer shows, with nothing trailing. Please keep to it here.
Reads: 40 °C
